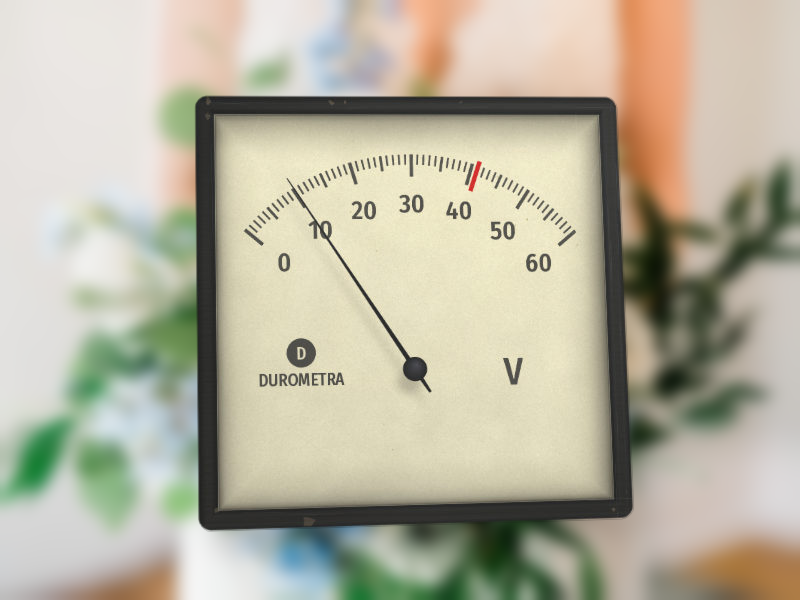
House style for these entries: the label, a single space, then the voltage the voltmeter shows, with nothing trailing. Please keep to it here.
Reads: 10 V
